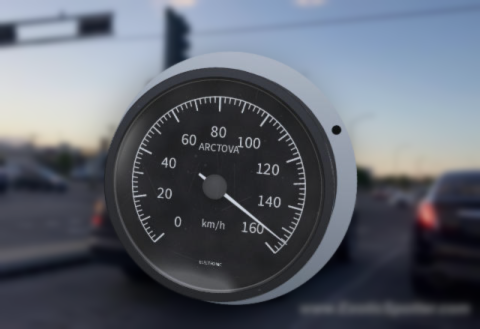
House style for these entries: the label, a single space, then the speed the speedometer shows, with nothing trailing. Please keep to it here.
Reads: 154 km/h
